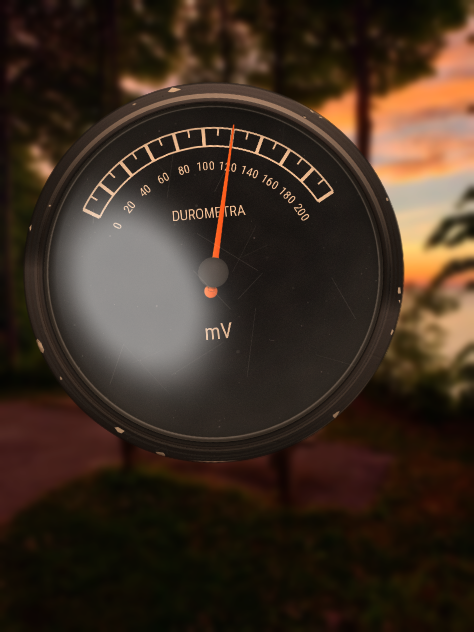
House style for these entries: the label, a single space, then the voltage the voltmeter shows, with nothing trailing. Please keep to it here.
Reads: 120 mV
